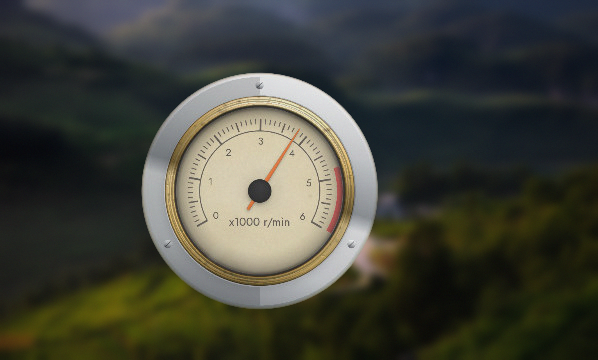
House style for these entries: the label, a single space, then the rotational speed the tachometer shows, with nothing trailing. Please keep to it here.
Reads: 3800 rpm
